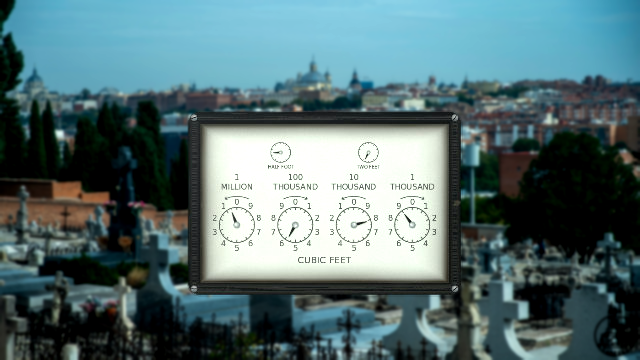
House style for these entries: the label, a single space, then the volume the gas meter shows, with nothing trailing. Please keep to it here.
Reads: 57900 ft³
